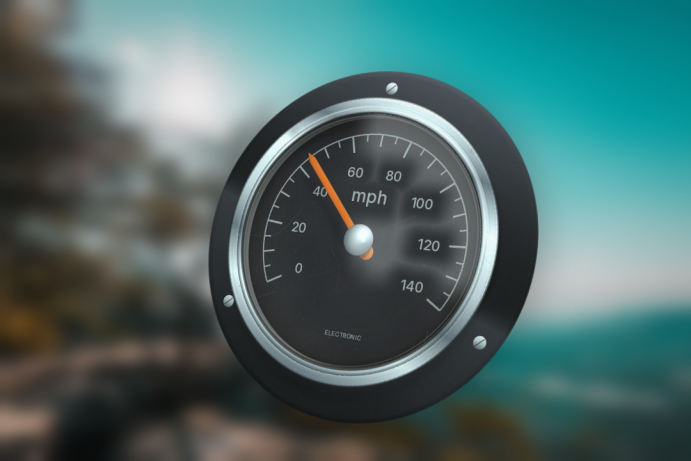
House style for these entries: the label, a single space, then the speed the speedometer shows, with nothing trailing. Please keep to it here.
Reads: 45 mph
